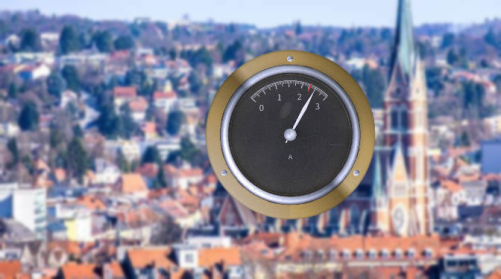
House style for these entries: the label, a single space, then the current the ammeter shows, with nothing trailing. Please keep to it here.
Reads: 2.5 A
